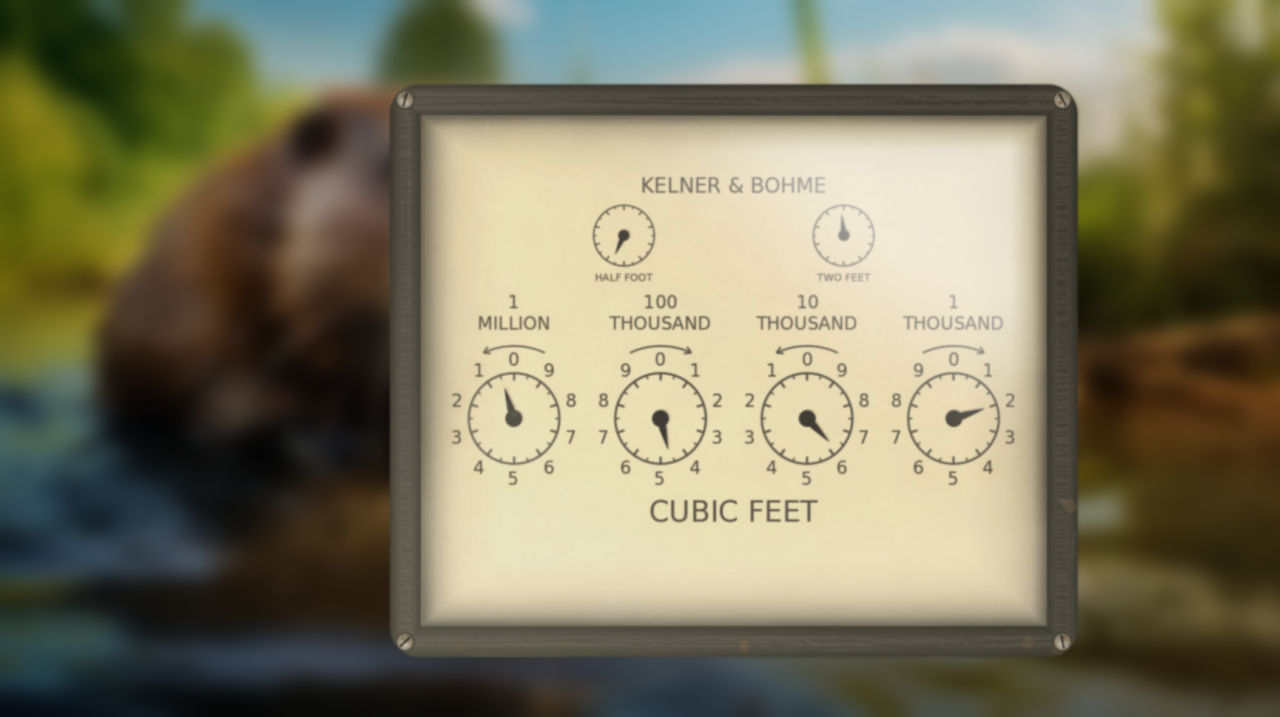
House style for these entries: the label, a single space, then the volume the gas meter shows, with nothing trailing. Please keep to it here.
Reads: 46200 ft³
